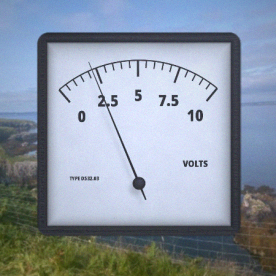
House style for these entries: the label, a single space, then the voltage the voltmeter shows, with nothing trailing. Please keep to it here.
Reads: 2.25 V
